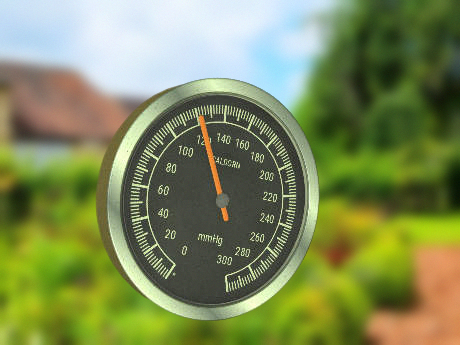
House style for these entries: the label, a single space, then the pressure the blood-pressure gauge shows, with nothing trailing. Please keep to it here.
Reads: 120 mmHg
